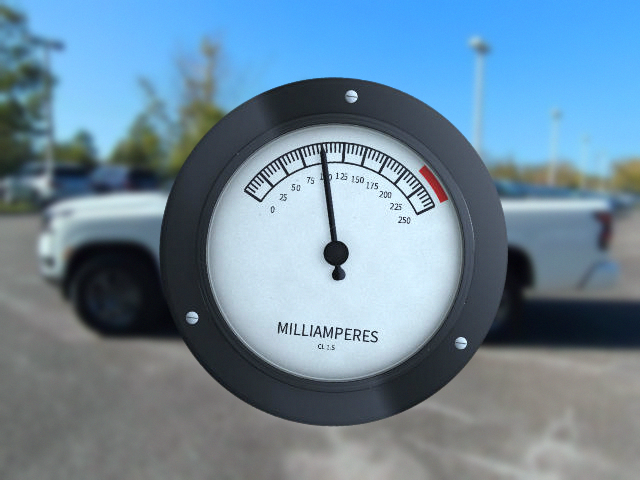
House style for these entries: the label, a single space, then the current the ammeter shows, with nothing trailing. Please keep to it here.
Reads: 100 mA
